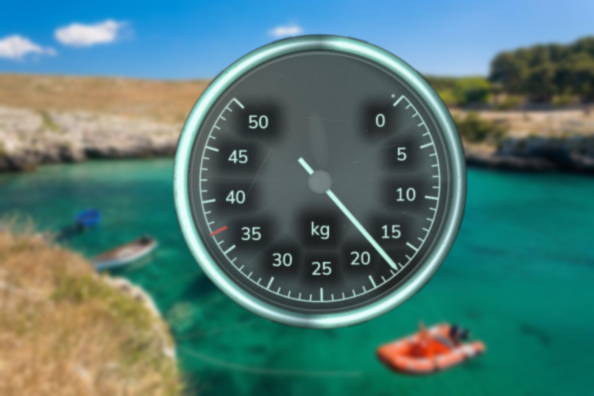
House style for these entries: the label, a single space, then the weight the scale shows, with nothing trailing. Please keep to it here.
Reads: 17.5 kg
